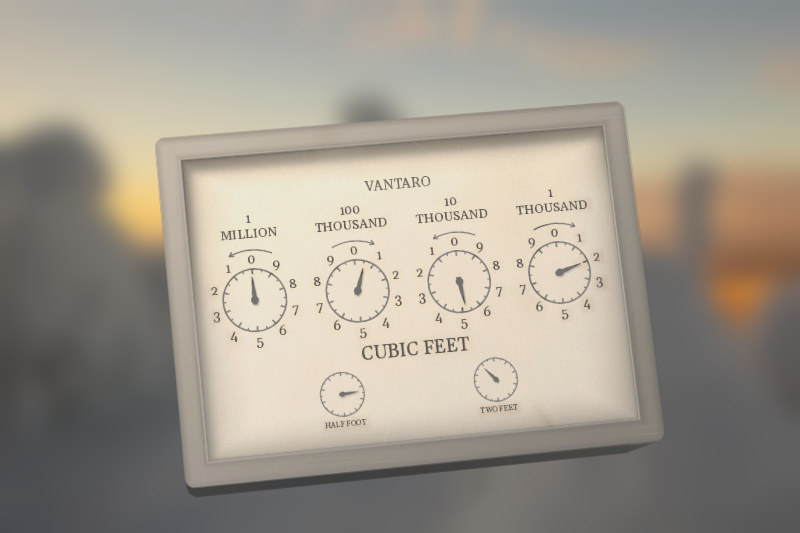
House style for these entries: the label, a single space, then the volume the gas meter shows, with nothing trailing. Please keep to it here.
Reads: 5200 ft³
